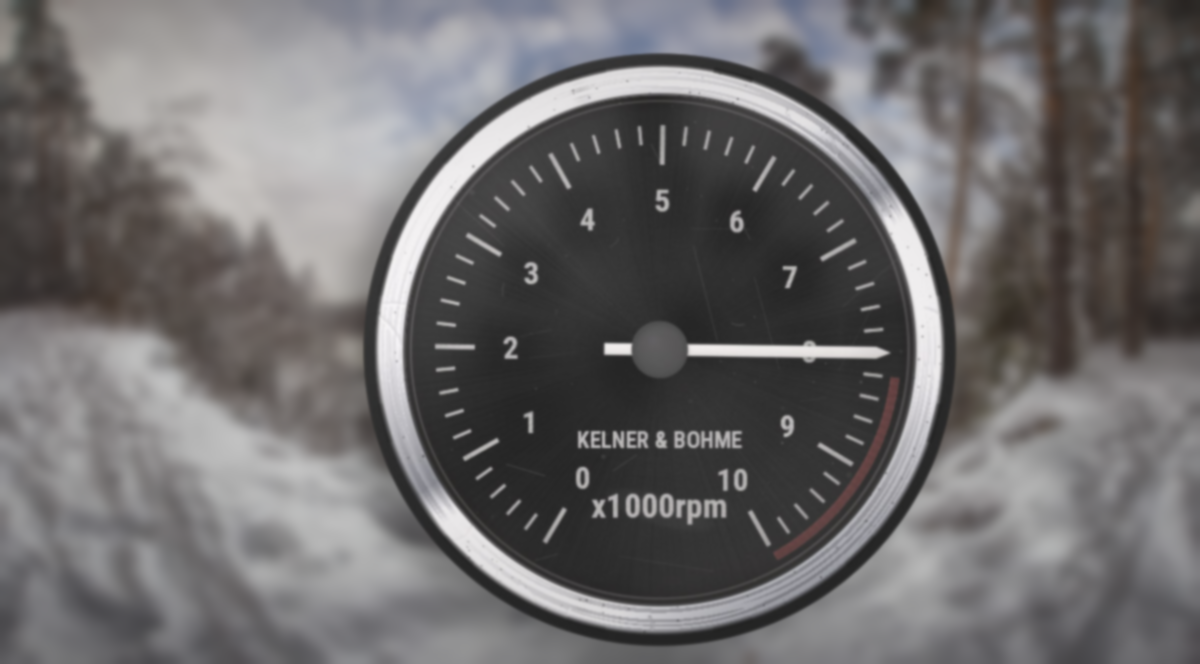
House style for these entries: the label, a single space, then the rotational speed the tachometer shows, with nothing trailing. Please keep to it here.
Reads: 8000 rpm
